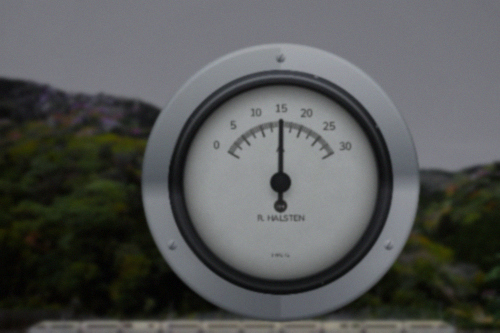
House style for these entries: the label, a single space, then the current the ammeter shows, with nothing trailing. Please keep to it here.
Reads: 15 A
